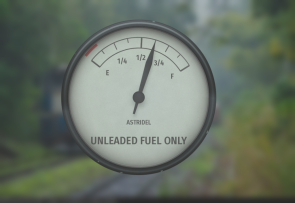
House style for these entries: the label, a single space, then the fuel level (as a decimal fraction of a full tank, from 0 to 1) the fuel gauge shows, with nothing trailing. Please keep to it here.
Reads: 0.625
